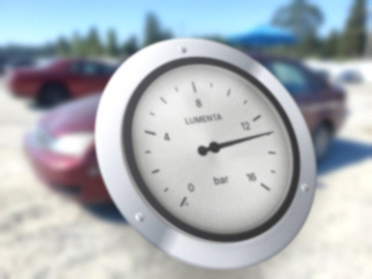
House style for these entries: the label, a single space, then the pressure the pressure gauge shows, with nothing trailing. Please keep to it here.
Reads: 13 bar
